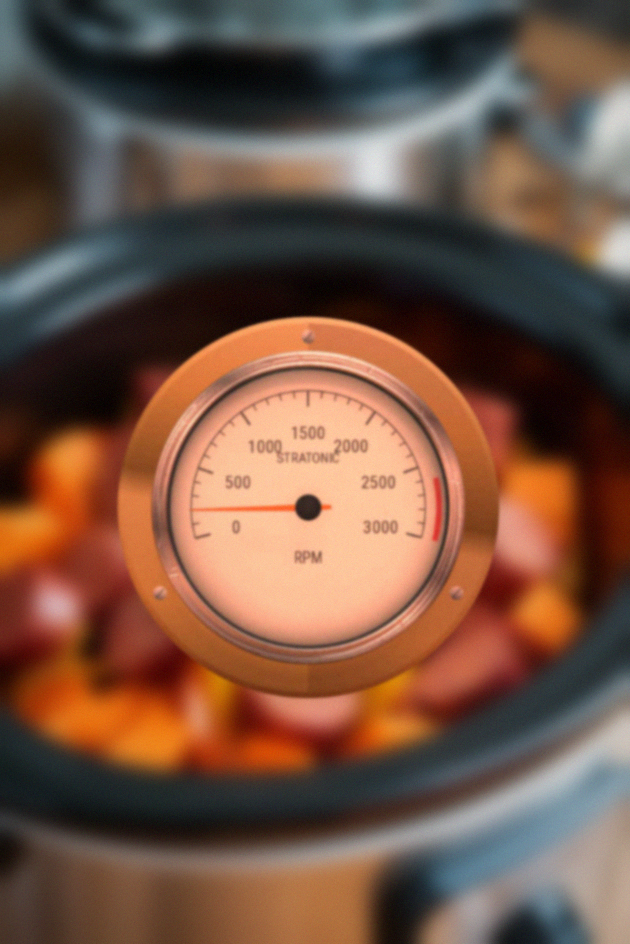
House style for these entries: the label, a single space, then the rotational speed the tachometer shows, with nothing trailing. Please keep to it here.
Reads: 200 rpm
